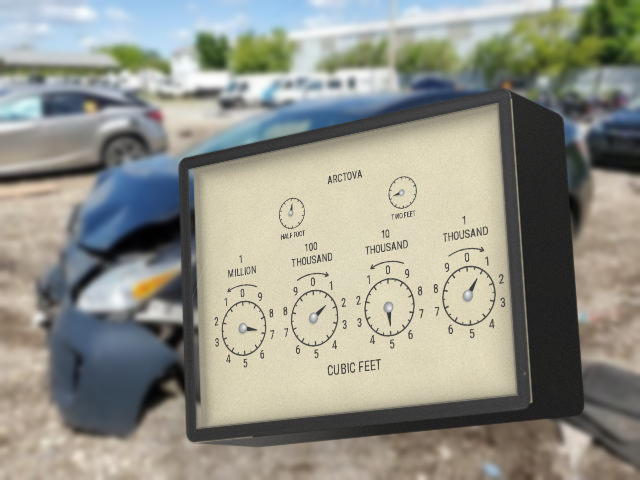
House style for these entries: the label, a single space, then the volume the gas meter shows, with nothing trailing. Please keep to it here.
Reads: 715100 ft³
